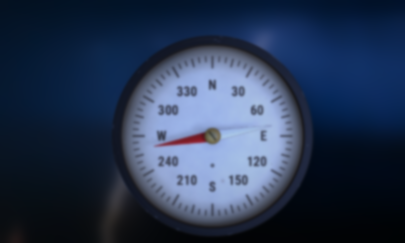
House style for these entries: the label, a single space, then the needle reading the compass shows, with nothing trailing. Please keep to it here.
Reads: 260 °
